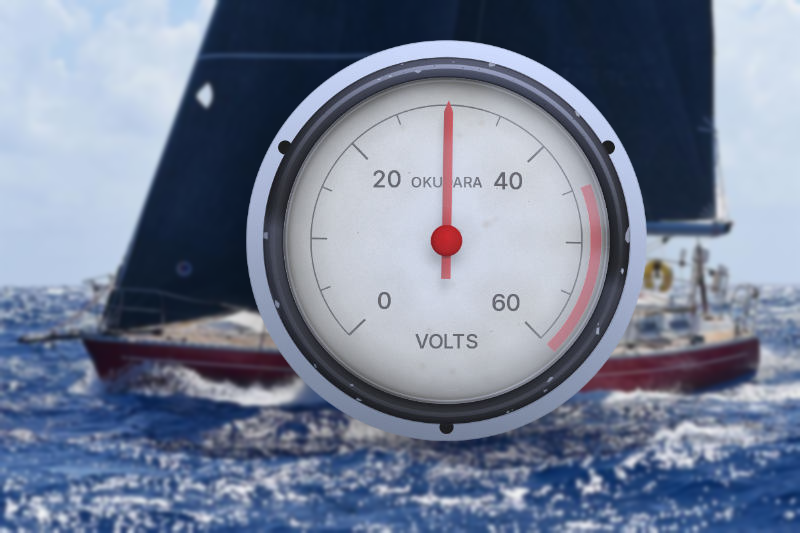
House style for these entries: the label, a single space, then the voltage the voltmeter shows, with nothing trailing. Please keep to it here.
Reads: 30 V
